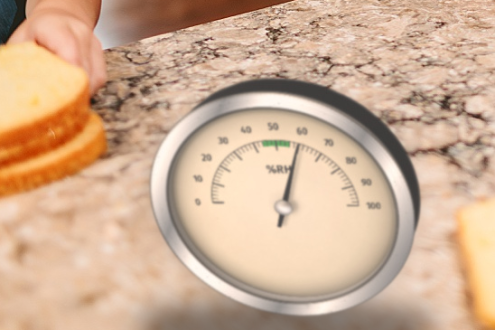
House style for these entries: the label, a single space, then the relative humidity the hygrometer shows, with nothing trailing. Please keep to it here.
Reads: 60 %
